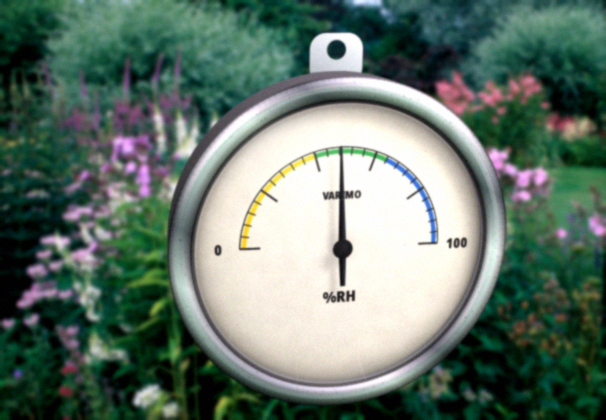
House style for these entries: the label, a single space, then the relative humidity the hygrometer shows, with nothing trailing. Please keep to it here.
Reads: 48 %
